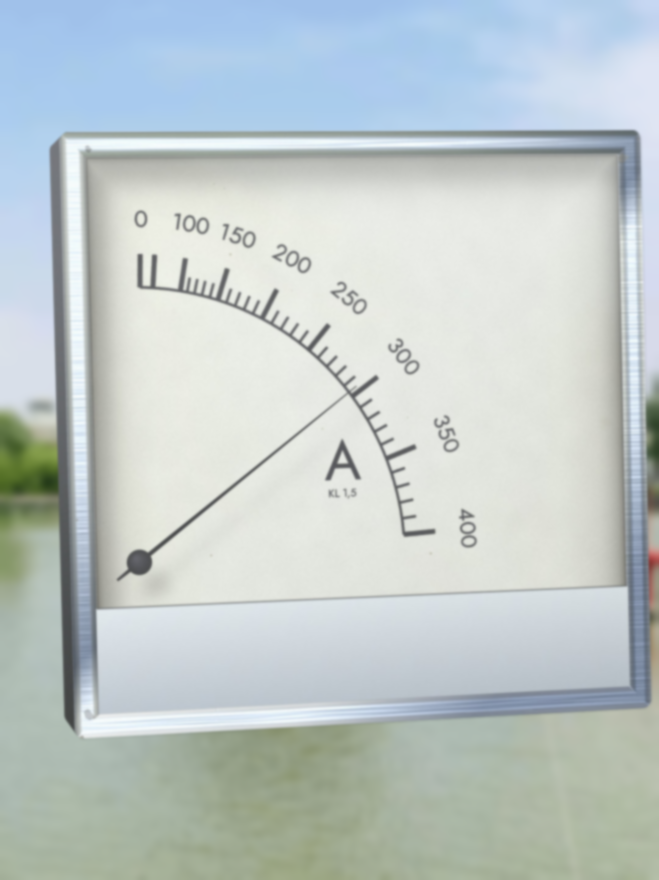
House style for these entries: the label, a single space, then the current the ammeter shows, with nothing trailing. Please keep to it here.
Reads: 295 A
